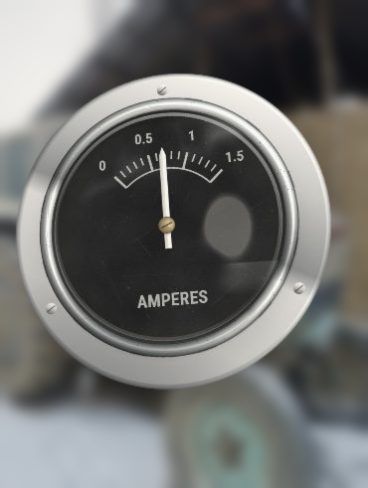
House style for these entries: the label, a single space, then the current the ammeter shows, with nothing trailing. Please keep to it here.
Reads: 0.7 A
